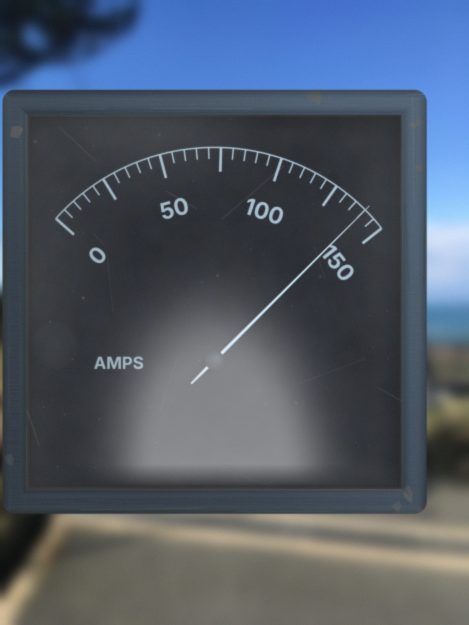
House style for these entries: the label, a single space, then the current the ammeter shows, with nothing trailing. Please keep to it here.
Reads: 140 A
